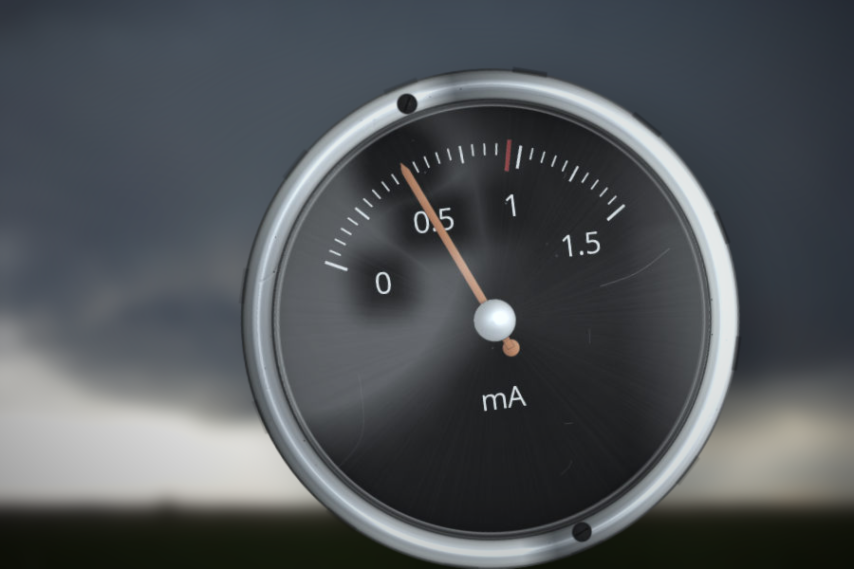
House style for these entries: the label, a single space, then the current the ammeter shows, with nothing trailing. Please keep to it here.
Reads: 0.5 mA
